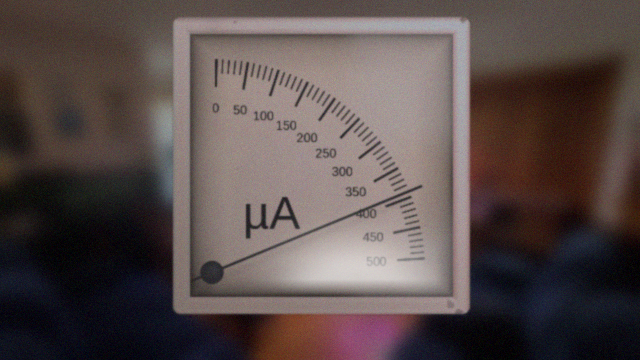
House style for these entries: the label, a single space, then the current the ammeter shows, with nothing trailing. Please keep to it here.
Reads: 390 µA
